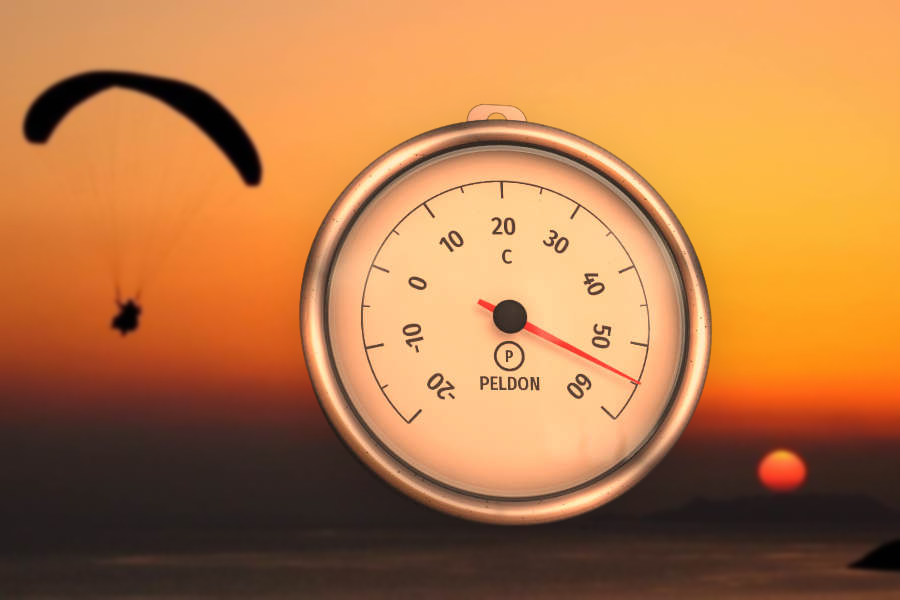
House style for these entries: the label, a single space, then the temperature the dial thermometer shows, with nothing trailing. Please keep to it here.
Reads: 55 °C
